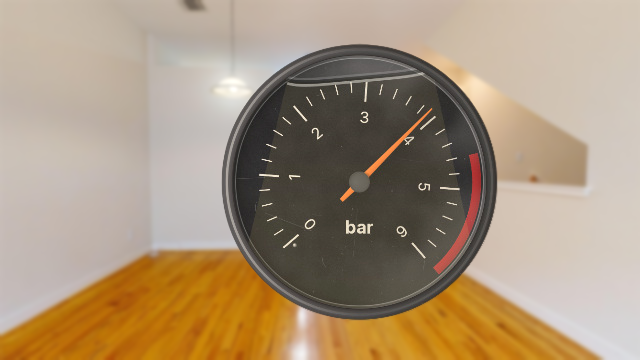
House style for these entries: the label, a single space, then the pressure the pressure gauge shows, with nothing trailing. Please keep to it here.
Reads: 3.9 bar
